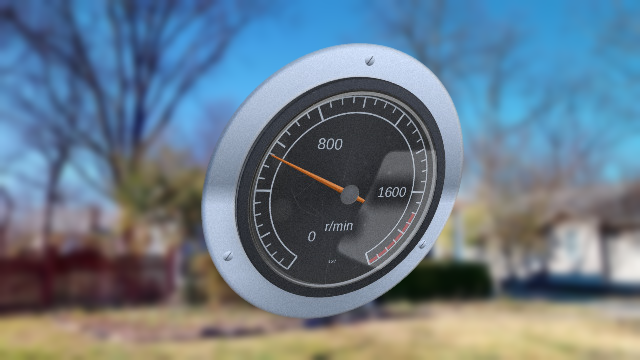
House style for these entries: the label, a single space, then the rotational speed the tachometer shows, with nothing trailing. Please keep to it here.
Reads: 550 rpm
